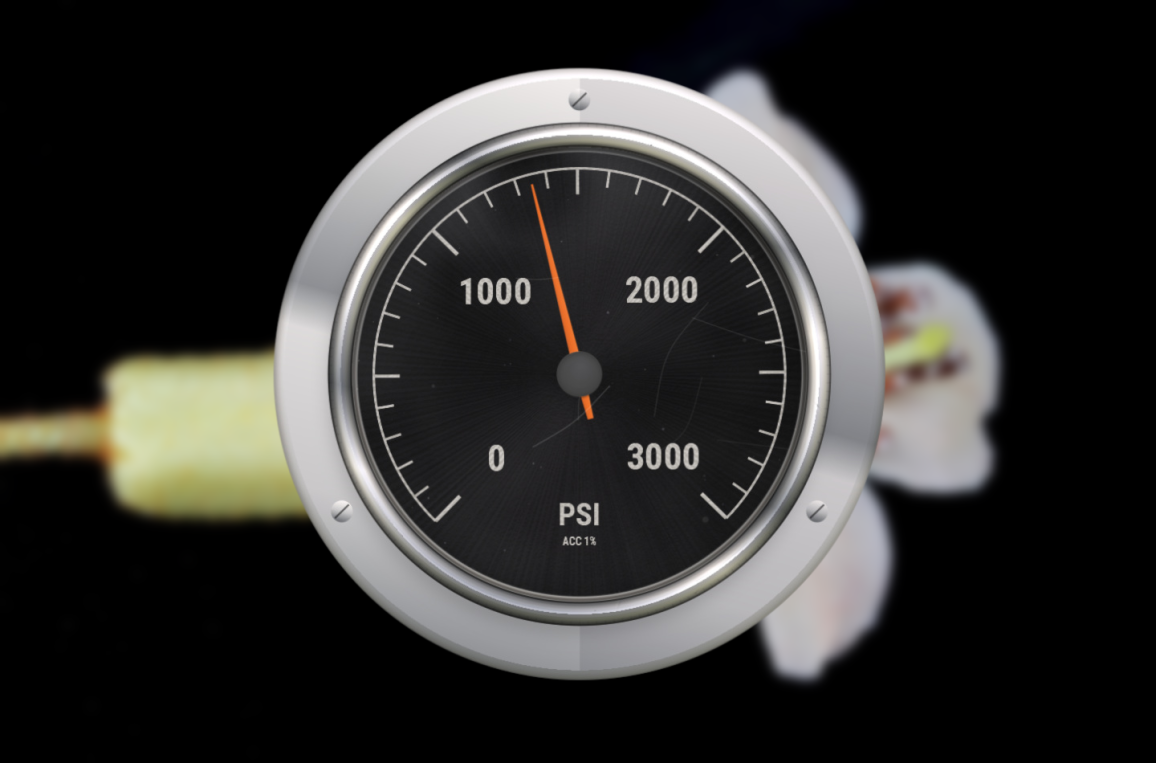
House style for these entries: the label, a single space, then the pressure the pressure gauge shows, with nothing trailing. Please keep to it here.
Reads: 1350 psi
